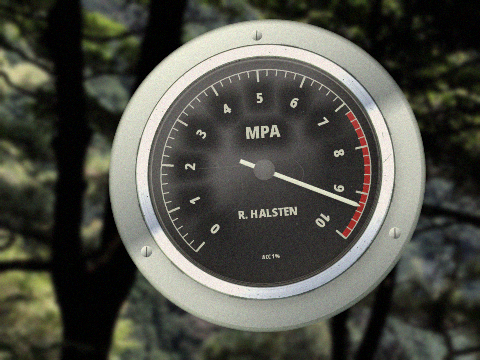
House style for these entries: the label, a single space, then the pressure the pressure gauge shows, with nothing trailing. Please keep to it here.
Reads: 9.3 MPa
